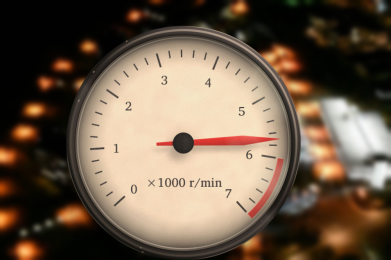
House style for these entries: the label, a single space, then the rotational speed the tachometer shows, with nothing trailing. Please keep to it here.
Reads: 5700 rpm
